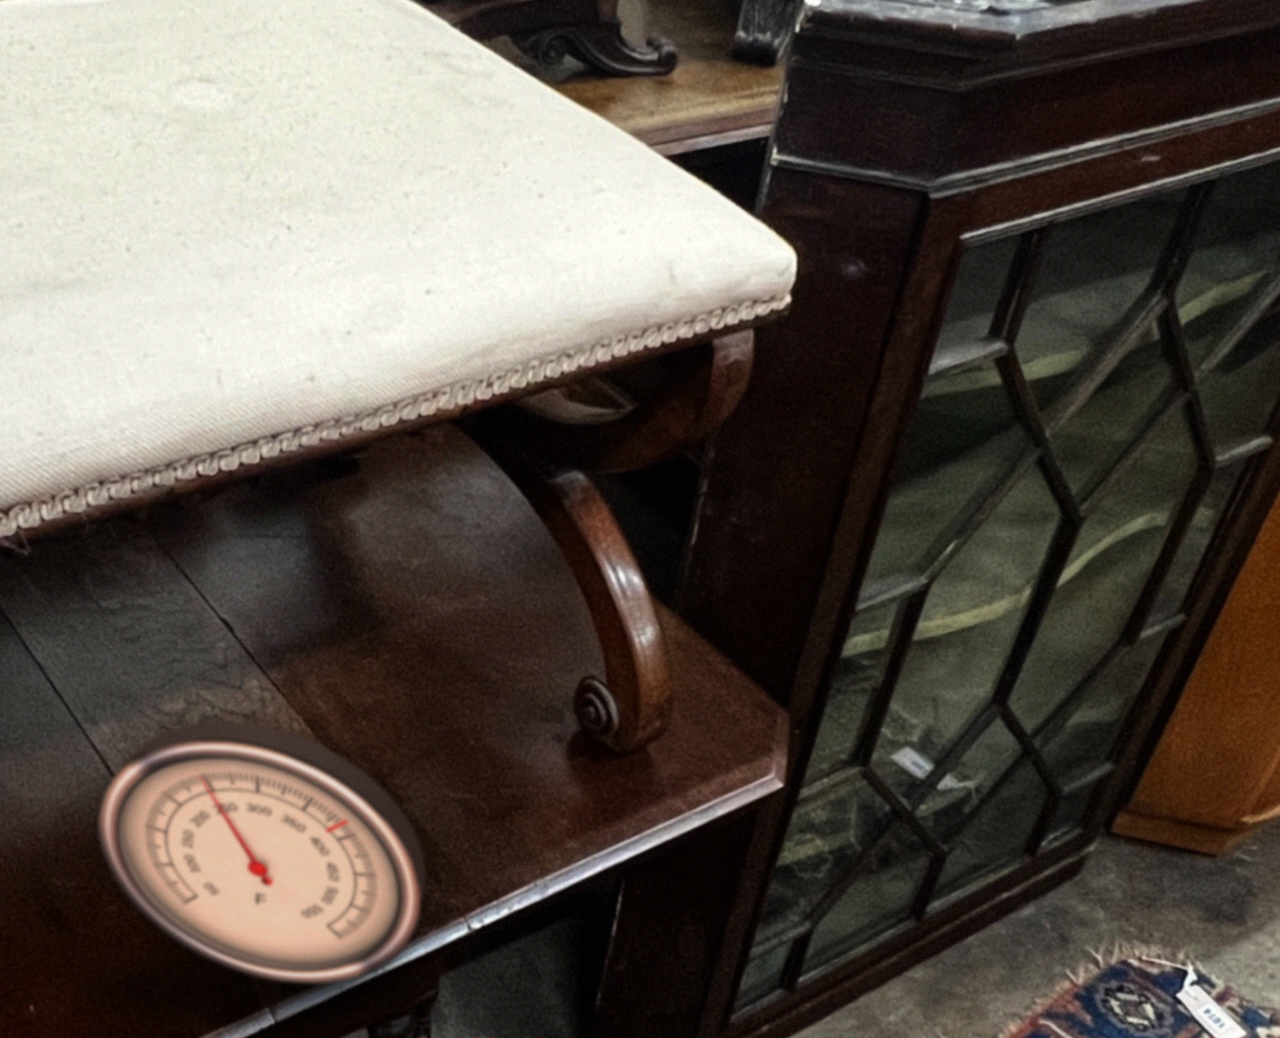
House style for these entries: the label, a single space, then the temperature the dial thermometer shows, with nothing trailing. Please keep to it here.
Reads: 250 °F
